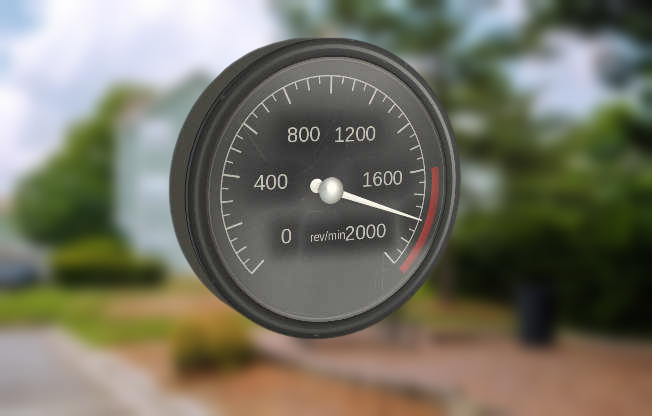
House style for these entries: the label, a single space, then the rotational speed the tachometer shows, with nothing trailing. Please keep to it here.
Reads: 1800 rpm
